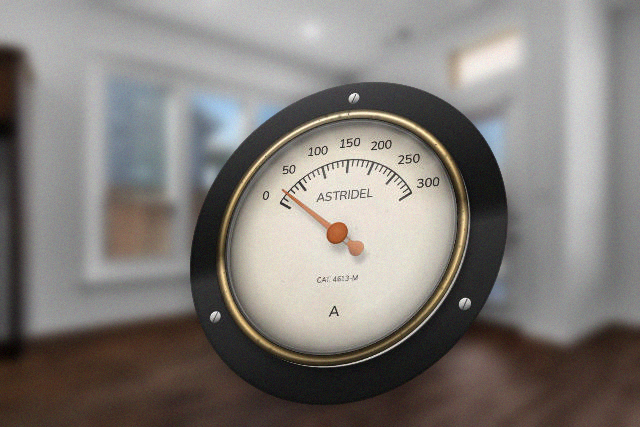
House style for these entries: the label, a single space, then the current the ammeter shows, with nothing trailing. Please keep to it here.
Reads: 20 A
